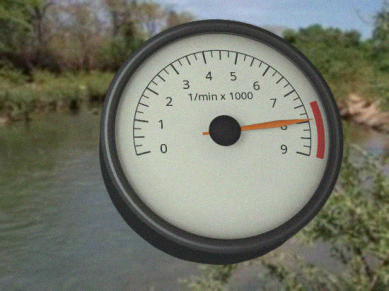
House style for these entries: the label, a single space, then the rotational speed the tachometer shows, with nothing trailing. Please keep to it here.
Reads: 8000 rpm
